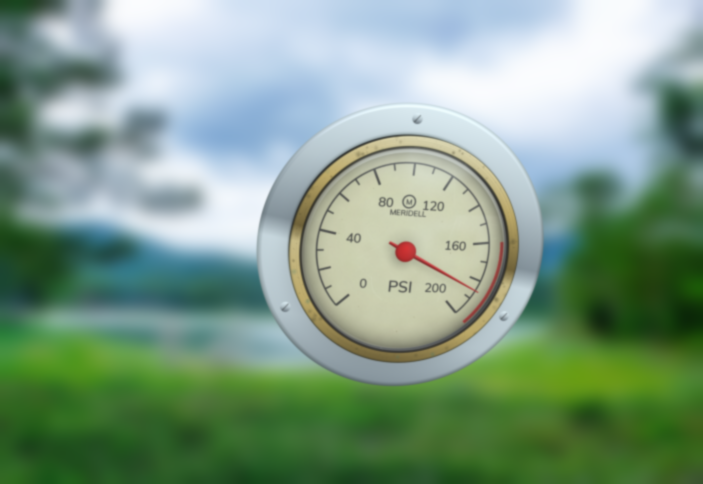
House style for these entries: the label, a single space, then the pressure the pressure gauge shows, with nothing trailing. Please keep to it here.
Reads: 185 psi
